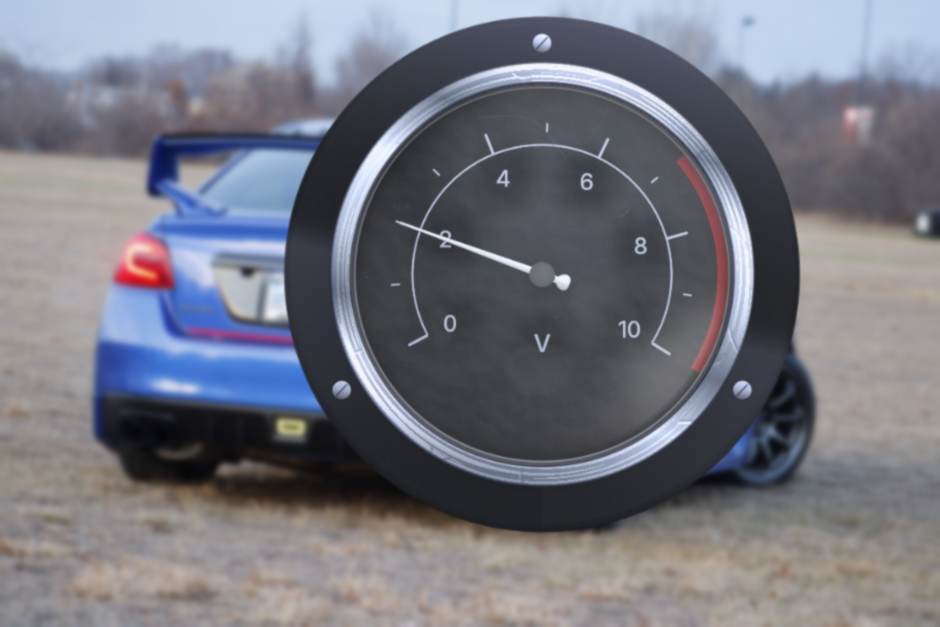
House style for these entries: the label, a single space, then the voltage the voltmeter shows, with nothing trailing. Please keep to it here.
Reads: 2 V
